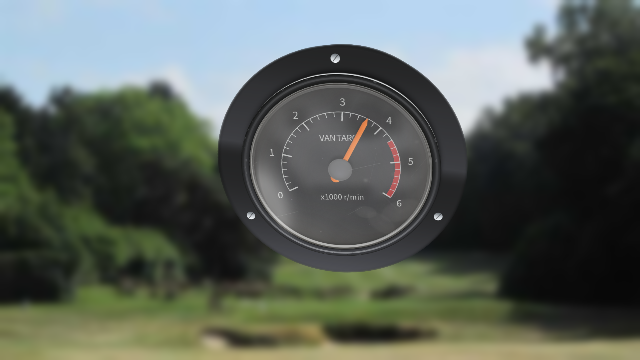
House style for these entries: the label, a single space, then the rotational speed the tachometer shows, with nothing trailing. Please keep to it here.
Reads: 3600 rpm
